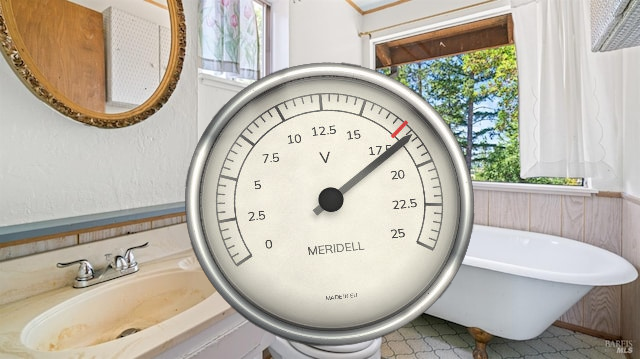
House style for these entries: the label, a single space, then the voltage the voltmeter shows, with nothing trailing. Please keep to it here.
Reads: 18.25 V
